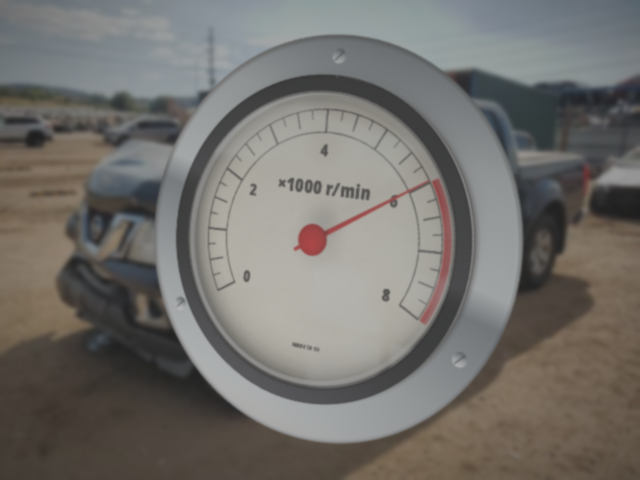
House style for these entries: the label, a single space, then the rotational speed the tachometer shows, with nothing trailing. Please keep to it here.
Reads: 6000 rpm
